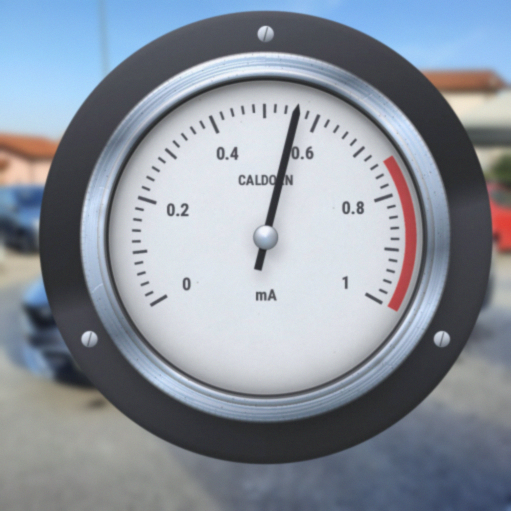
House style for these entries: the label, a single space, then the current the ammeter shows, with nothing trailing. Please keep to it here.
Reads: 0.56 mA
